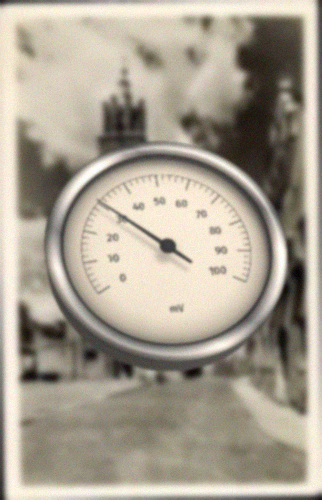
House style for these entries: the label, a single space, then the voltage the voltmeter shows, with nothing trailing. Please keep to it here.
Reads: 30 mV
